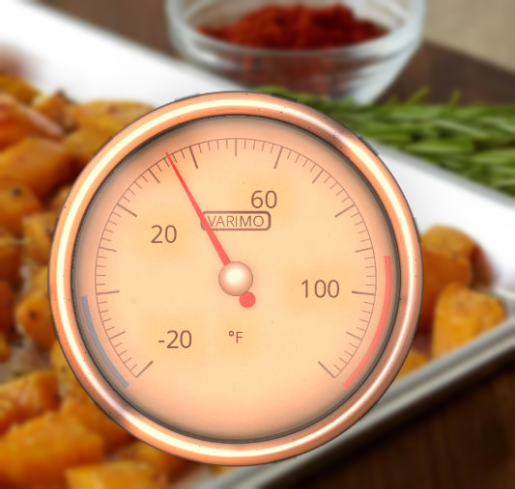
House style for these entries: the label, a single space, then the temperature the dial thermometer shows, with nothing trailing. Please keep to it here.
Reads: 35 °F
